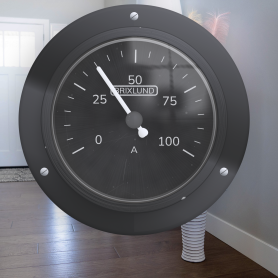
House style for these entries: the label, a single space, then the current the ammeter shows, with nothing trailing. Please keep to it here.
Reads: 35 A
